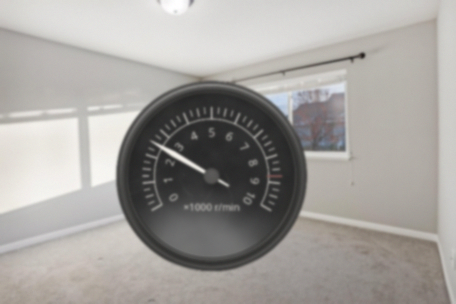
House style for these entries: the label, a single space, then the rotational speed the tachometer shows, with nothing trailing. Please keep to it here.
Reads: 2500 rpm
